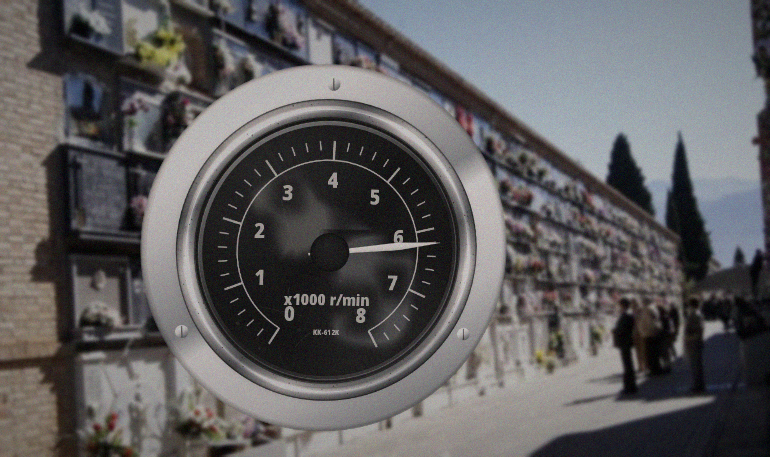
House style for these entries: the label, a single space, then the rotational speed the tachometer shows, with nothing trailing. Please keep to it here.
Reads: 6200 rpm
